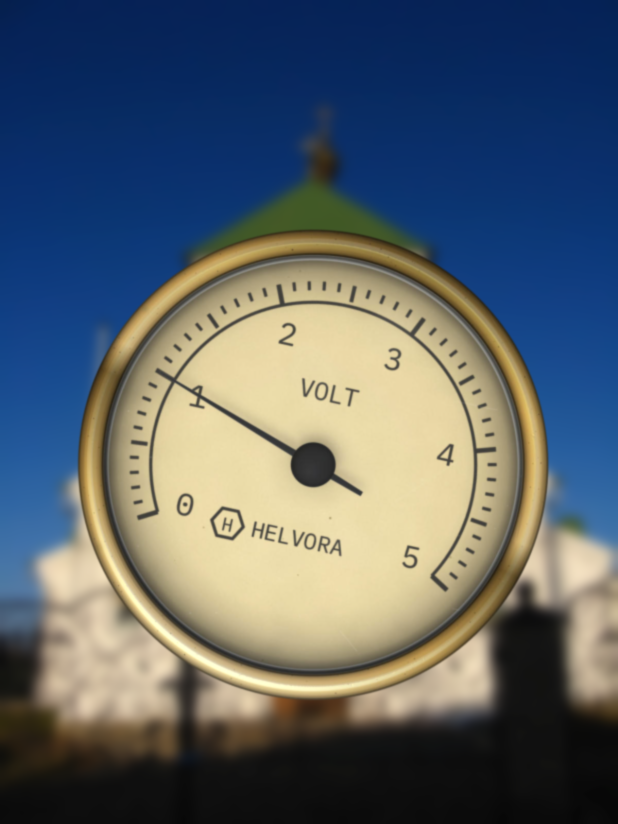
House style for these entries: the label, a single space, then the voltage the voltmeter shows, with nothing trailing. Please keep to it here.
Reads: 1 V
